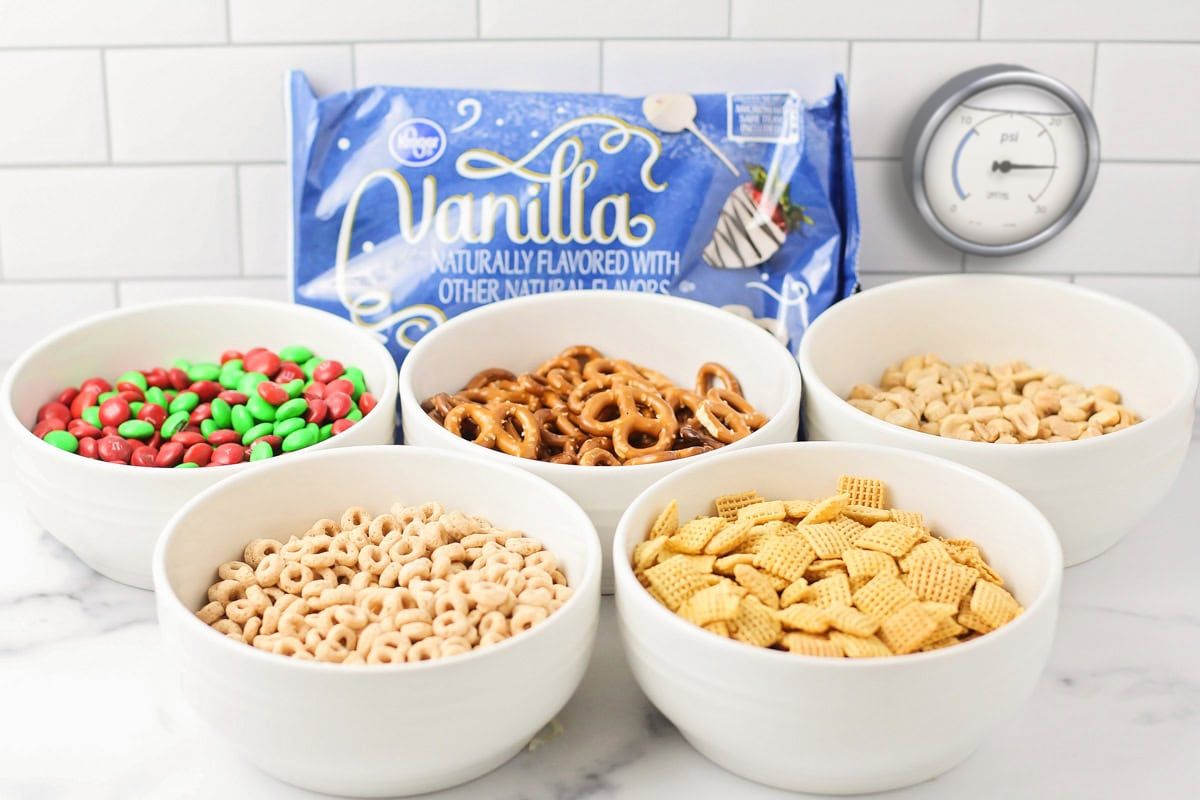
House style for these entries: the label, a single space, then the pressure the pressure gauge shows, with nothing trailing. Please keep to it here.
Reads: 25 psi
